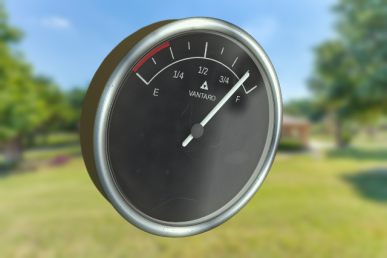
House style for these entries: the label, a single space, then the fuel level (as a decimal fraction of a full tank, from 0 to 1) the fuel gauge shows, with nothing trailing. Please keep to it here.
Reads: 0.875
